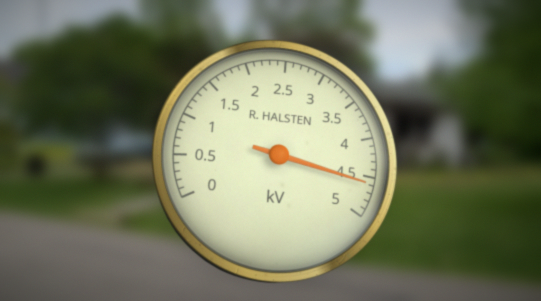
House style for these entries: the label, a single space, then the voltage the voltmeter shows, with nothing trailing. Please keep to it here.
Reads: 4.6 kV
